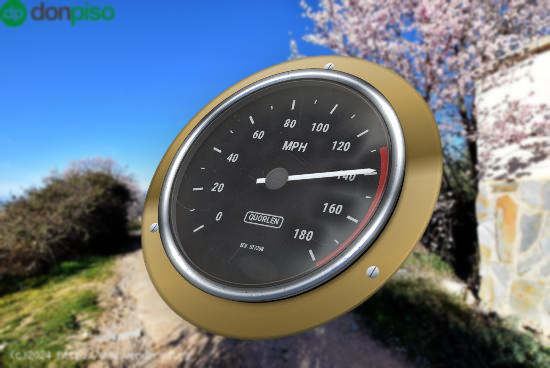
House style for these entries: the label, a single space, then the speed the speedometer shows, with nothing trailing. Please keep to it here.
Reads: 140 mph
